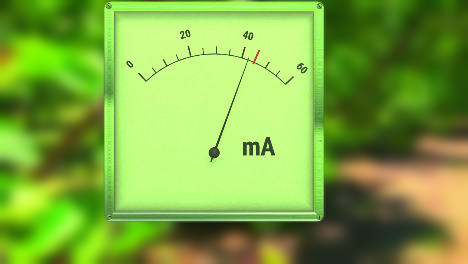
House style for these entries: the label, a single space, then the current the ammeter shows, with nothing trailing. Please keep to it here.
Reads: 42.5 mA
